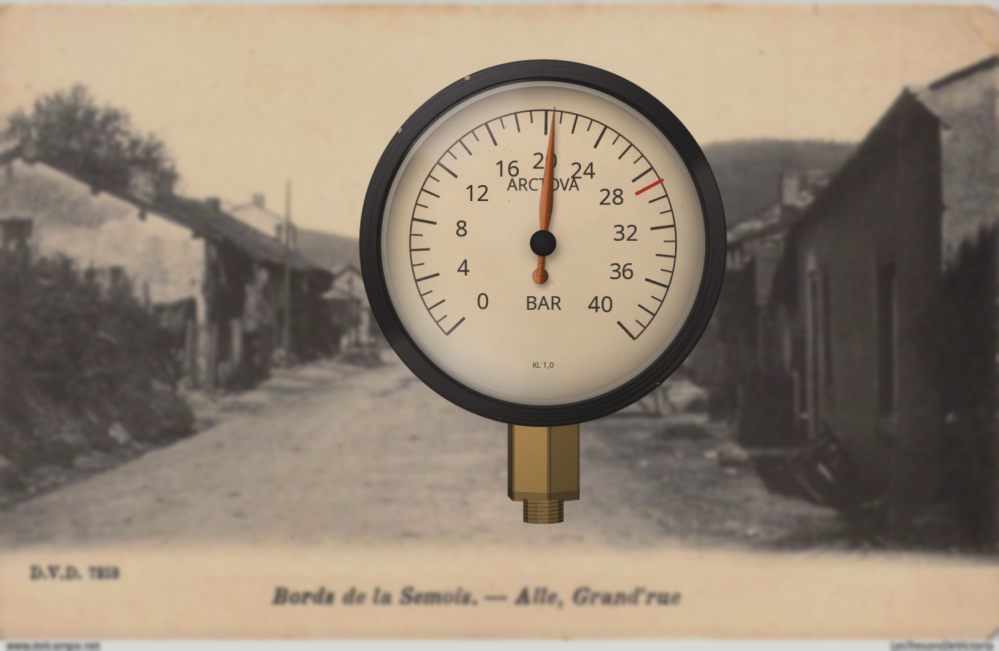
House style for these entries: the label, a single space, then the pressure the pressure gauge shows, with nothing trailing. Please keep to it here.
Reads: 20.5 bar
